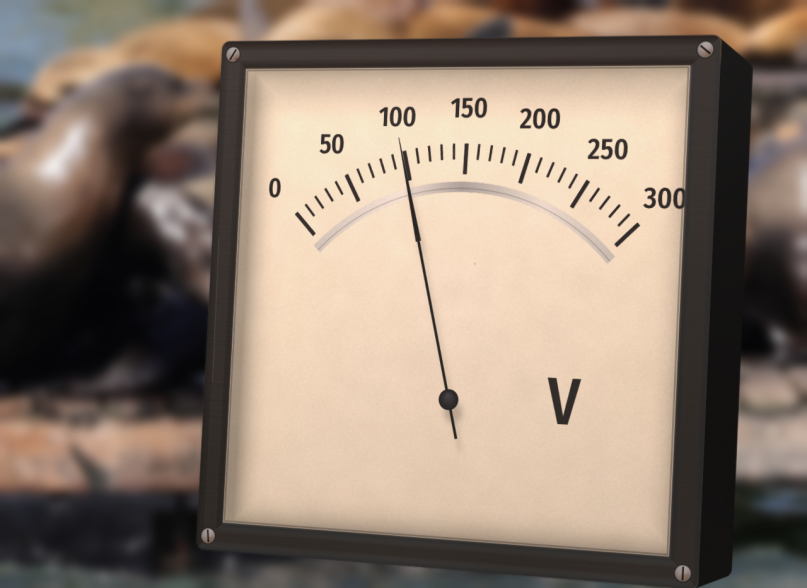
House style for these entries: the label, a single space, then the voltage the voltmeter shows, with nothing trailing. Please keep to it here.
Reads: 100 V
